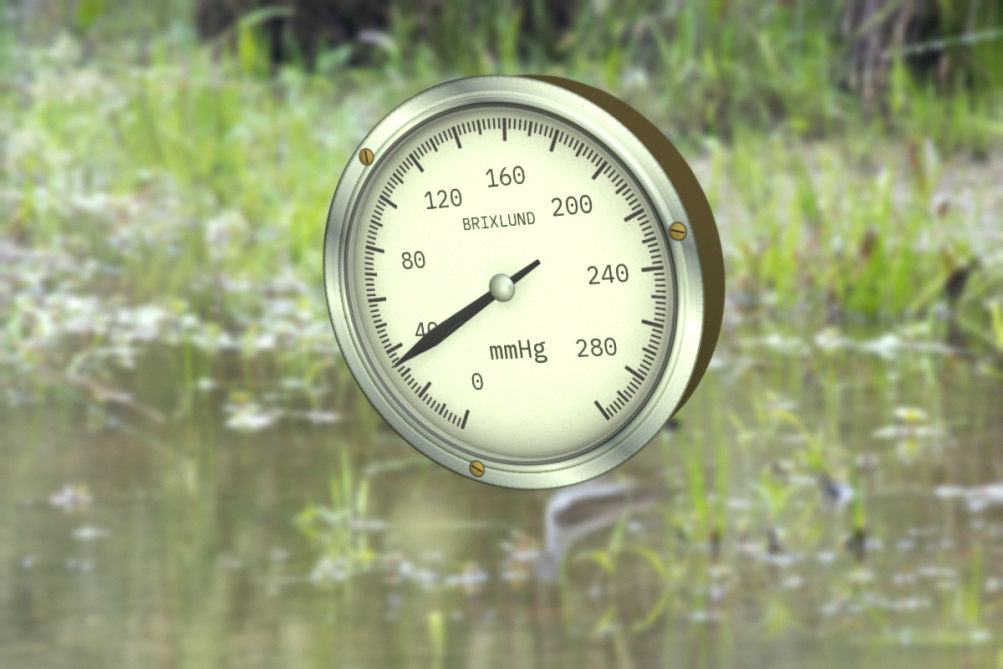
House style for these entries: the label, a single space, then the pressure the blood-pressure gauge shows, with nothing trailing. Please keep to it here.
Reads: 34 mmHg
